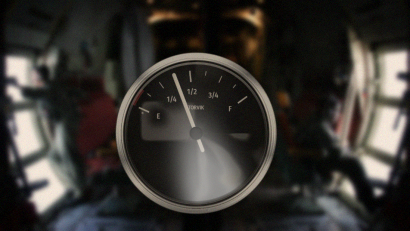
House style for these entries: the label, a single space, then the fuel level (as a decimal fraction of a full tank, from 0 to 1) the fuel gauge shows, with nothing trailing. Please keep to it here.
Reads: 0.375
